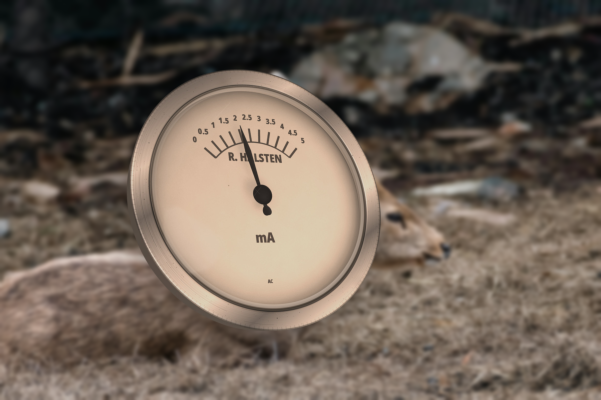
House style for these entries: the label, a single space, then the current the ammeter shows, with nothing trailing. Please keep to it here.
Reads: 2 mA
